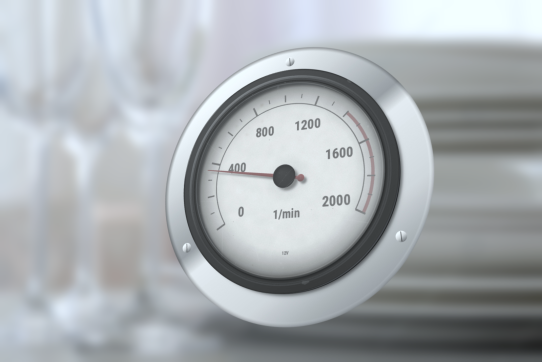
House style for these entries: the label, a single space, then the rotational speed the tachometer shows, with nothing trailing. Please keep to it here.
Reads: 350 rpm
